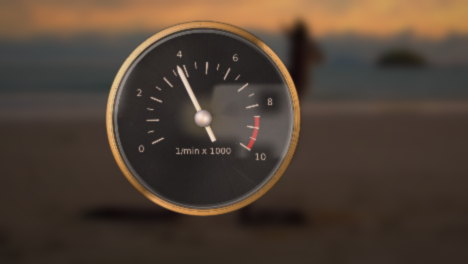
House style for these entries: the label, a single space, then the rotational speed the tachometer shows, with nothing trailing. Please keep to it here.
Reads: 3750 rpm
